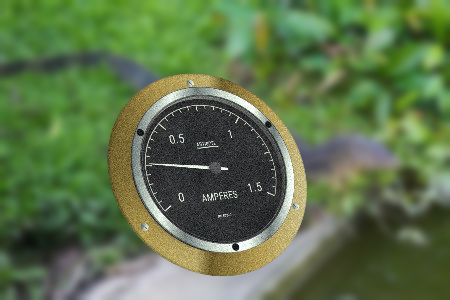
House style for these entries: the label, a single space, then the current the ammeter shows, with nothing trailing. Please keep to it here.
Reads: 0.25 A
